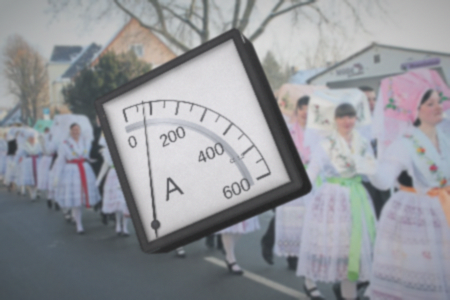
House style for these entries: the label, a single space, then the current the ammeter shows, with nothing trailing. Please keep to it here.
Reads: 75 A
